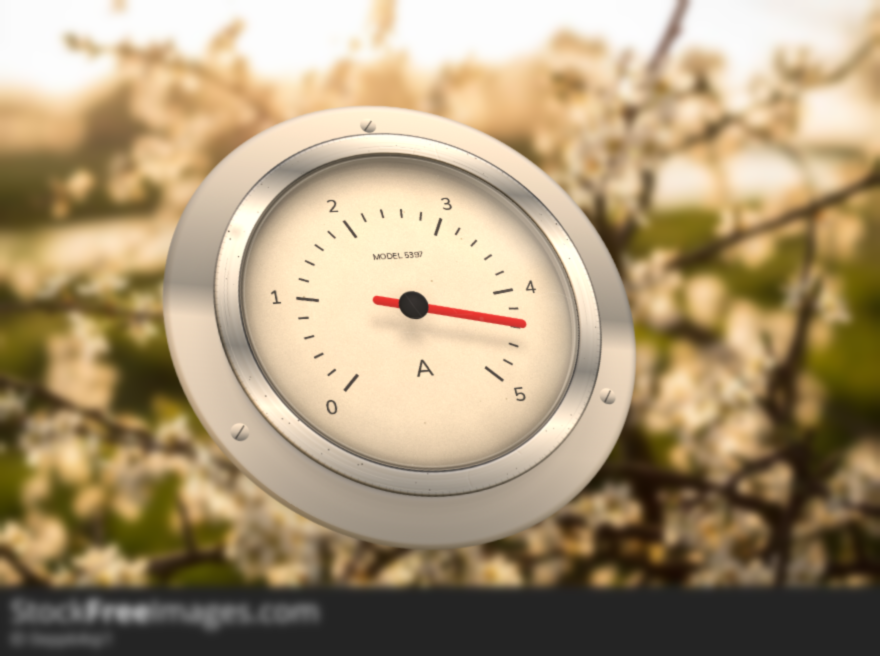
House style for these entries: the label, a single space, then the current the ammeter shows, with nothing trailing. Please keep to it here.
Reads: 4.4 A
